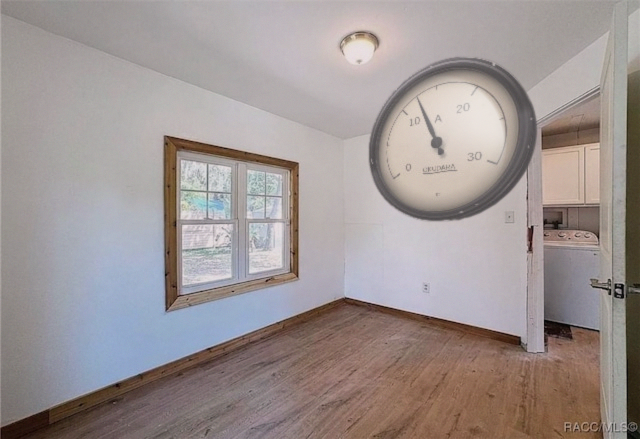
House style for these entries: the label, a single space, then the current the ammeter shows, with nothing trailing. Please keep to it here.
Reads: 12.5 A
